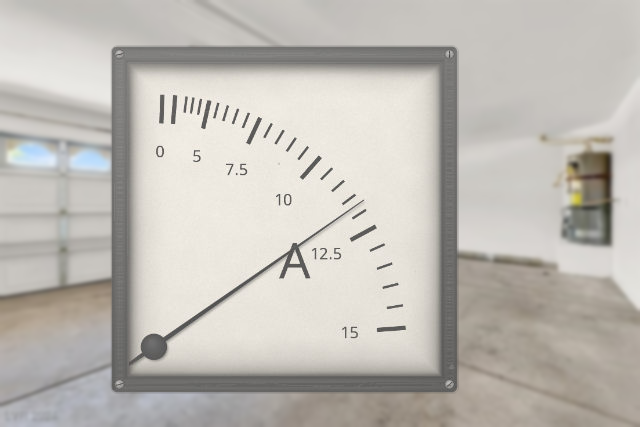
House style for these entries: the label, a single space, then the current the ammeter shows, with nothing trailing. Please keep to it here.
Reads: 11.75 A
